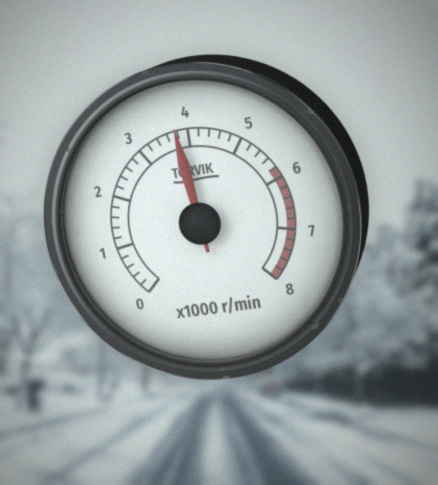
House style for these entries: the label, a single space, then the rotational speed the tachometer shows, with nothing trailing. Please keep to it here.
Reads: 3800 rpm
